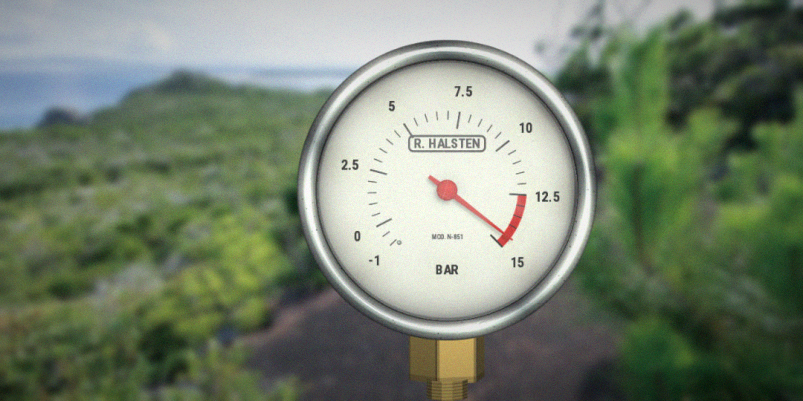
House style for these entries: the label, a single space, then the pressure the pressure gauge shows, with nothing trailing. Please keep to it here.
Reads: 14.5 bar
